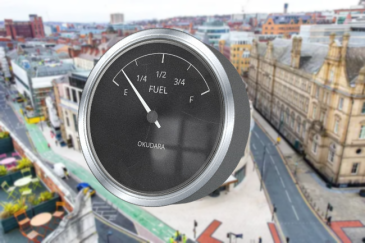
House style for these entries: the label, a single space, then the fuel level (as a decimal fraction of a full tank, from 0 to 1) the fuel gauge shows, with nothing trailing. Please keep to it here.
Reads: 0.125
